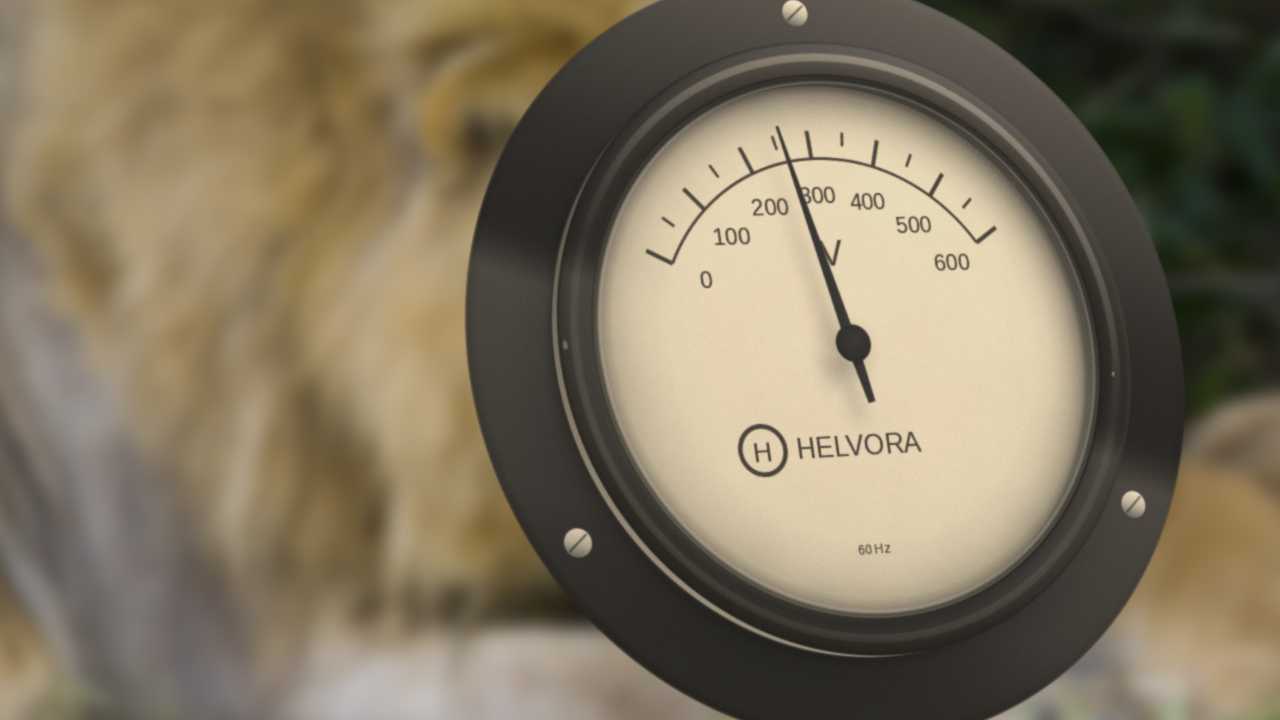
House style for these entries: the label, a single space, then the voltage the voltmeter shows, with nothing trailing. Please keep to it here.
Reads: 250 V
